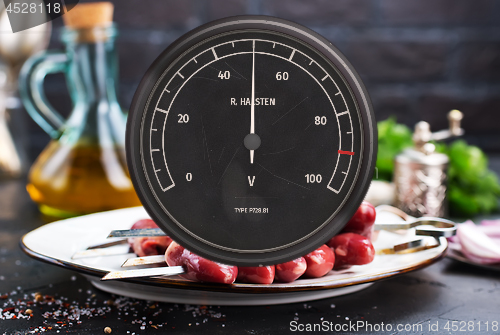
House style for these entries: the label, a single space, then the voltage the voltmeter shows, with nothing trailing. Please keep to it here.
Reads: 50 V
